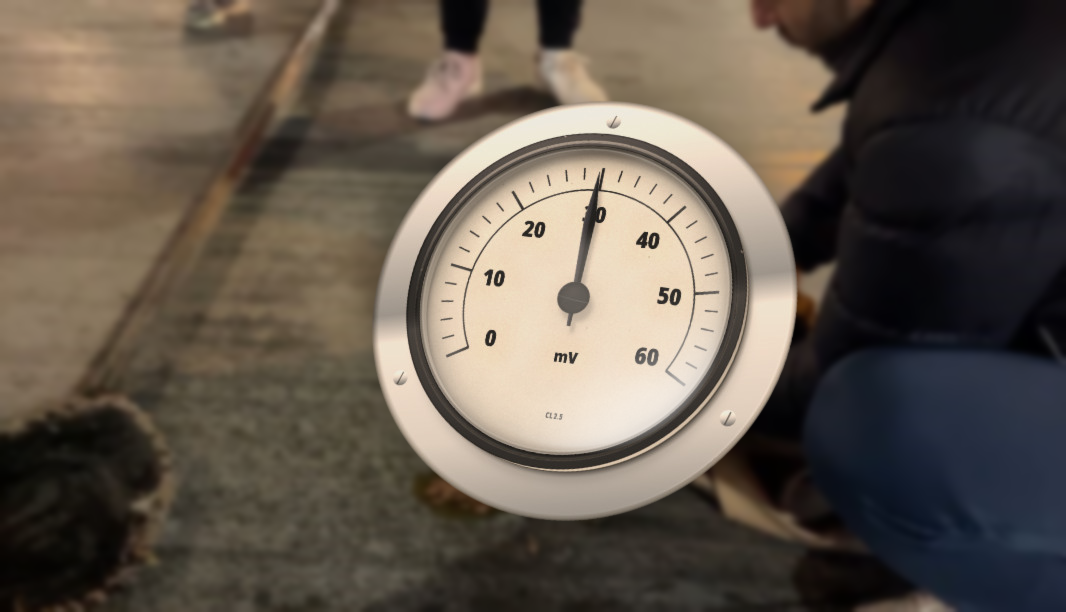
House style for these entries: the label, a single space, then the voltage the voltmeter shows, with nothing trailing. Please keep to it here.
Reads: 30 mV
